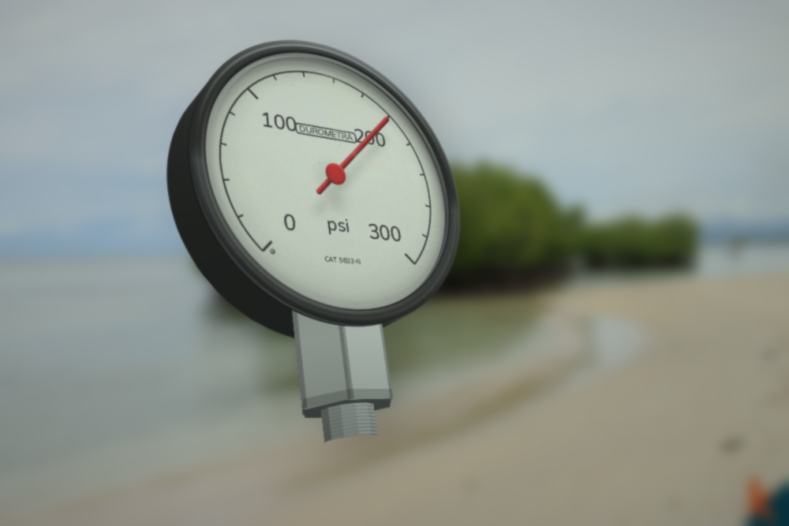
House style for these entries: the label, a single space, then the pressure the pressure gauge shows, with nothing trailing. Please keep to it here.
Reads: 200 psi
